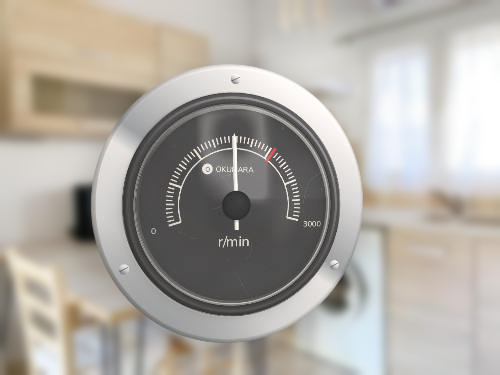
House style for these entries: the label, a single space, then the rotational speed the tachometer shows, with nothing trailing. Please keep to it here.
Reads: 1500 rpm
